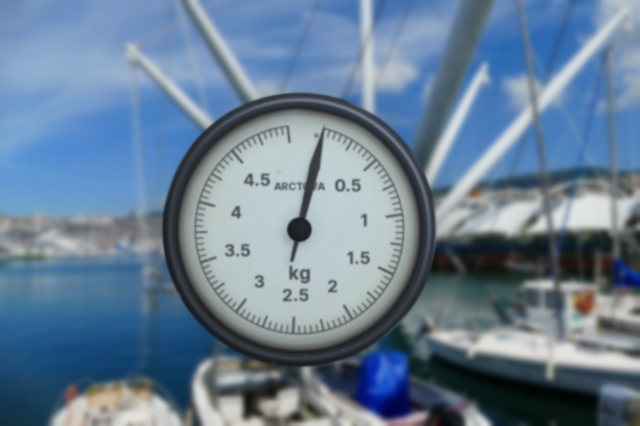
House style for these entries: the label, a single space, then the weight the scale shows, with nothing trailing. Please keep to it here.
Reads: 0 kg
